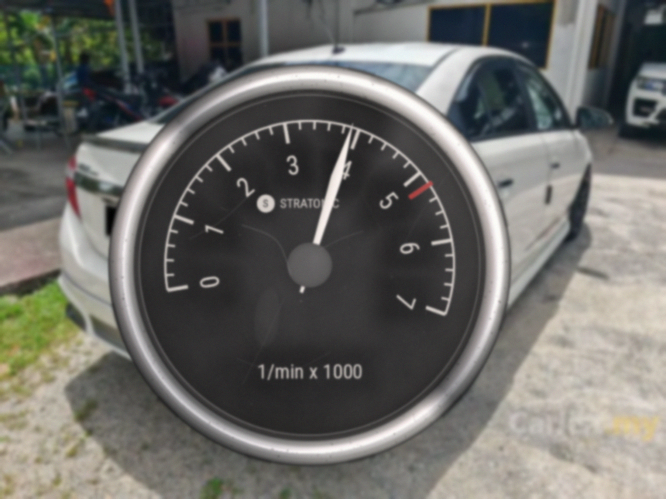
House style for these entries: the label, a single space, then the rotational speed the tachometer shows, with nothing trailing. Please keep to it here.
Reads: 3900 rpm
